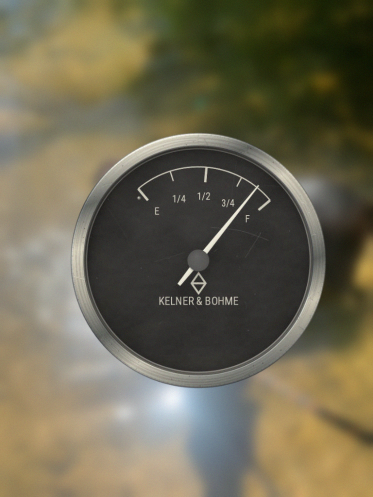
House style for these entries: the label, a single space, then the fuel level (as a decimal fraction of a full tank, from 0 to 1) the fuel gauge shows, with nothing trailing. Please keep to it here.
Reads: 0.875
